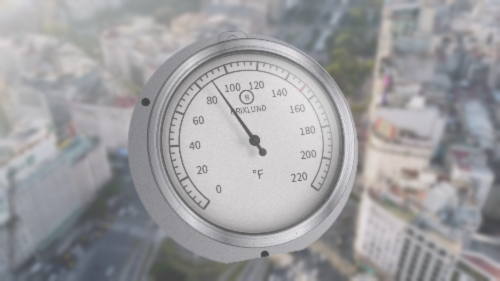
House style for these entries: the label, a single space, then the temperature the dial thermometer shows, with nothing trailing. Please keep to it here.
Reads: 88 °F
